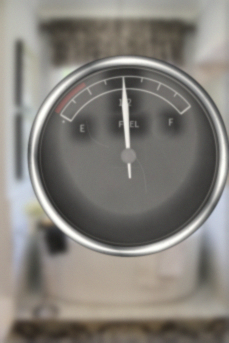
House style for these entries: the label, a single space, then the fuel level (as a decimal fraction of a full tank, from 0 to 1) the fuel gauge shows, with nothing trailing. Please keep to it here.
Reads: 0.5
